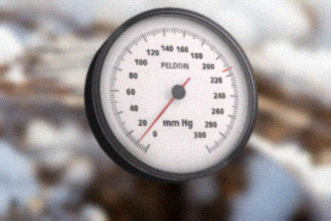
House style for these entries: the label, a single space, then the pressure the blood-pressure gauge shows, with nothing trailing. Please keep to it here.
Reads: 10 mmHg
